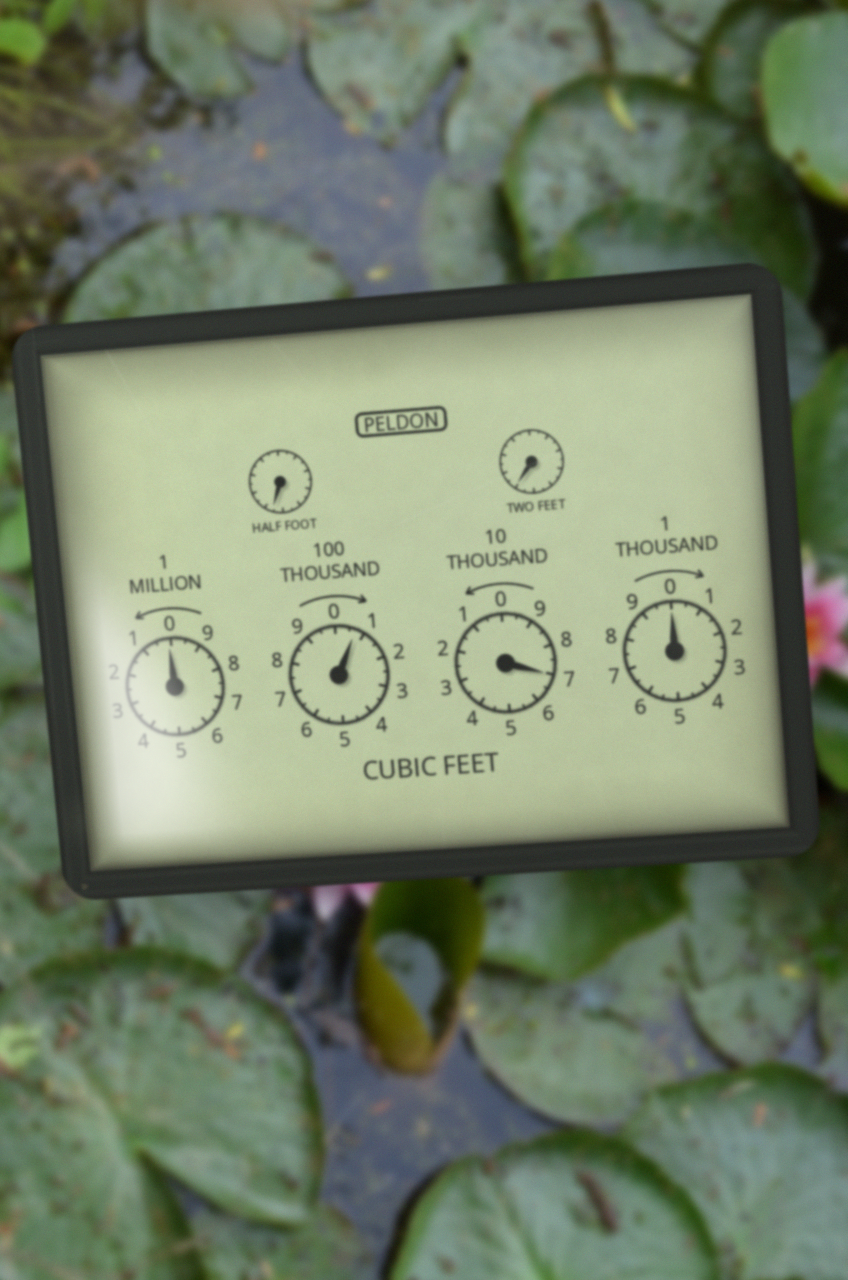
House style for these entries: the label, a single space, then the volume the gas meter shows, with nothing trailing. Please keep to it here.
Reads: 7000 ft³
